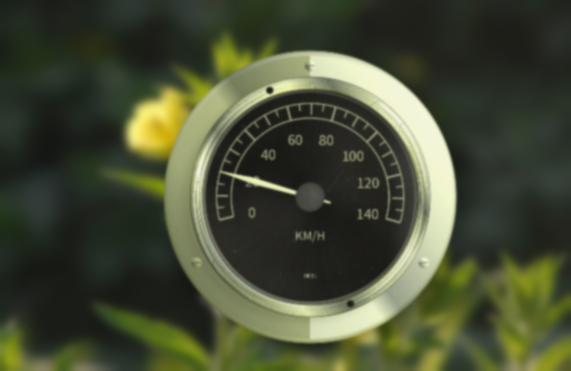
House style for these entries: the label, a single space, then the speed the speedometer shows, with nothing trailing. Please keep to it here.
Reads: 20 km/h
